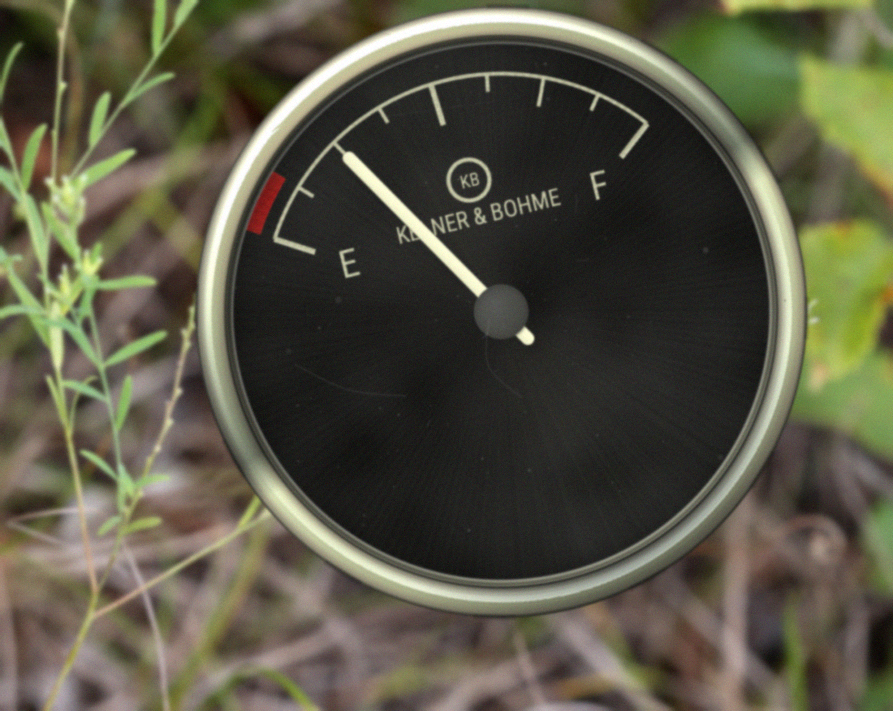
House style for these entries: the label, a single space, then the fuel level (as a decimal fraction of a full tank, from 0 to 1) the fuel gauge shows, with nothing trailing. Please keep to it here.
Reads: 0.25
